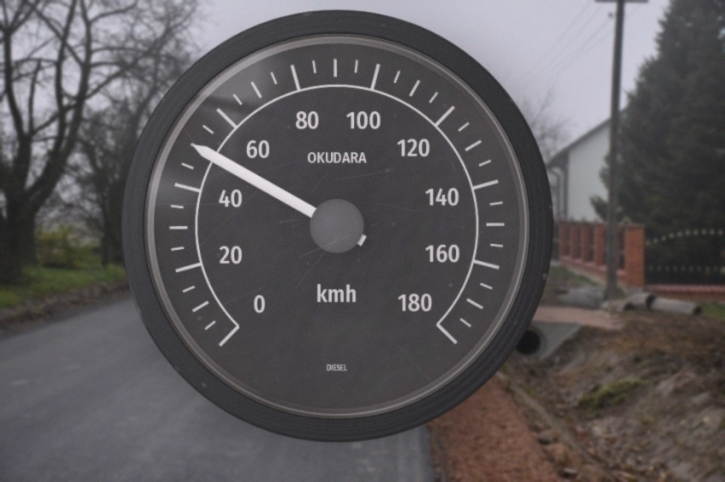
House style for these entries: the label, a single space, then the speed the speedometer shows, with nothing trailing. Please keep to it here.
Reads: 50 km/h
